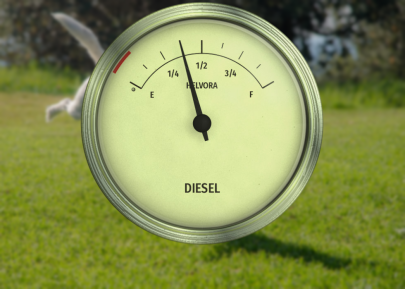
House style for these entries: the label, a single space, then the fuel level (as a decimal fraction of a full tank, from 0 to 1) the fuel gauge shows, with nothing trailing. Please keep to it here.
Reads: 0.375
